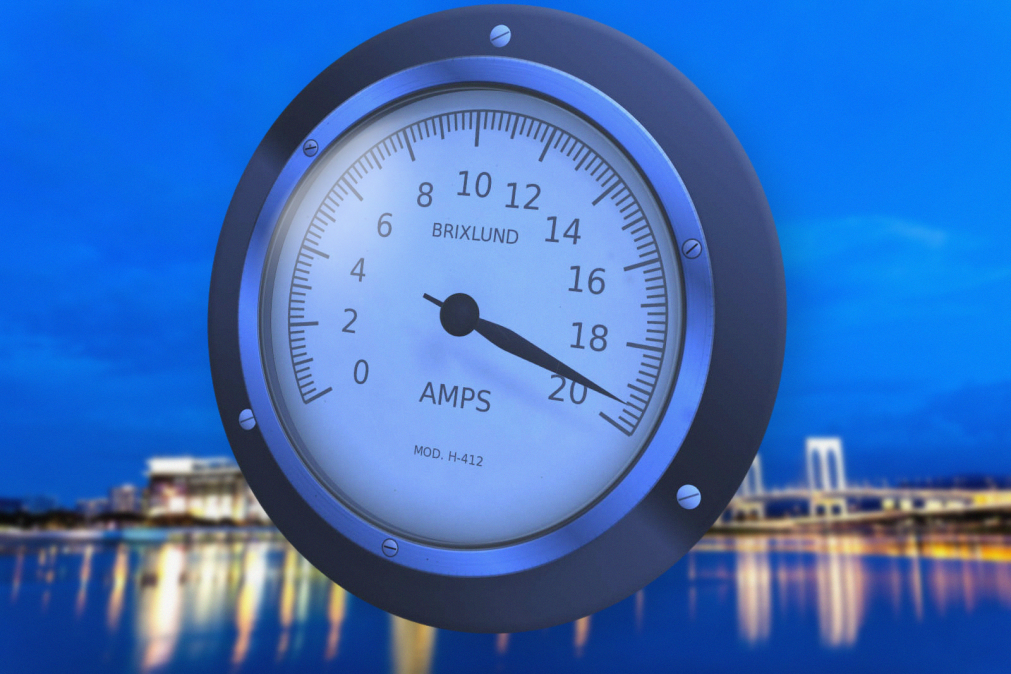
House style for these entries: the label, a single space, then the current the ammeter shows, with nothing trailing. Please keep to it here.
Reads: 19.4 A
